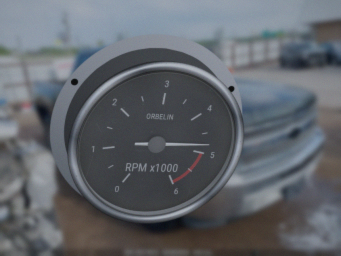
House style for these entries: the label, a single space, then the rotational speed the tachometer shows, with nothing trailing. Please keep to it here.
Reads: 4750 rpm
